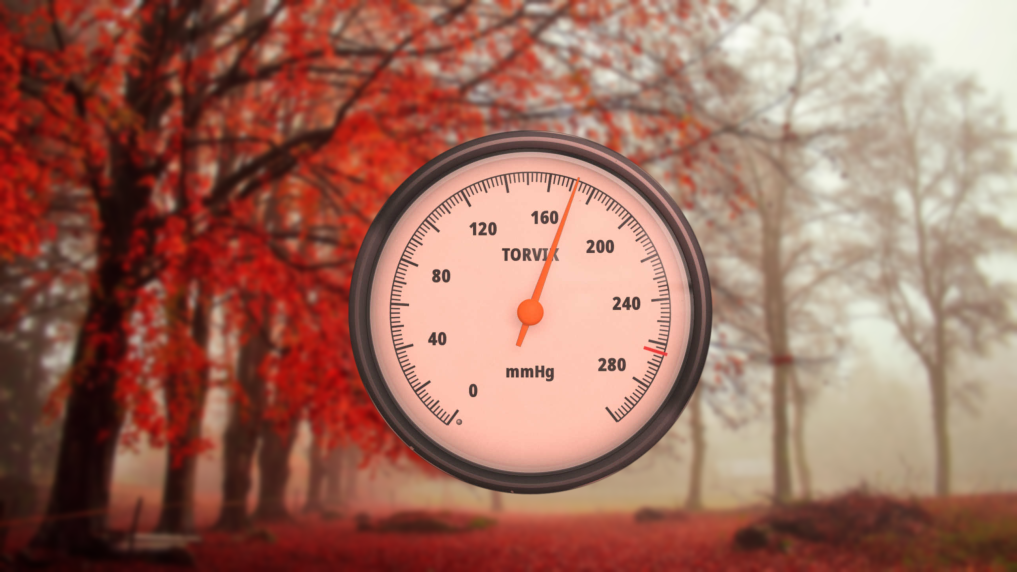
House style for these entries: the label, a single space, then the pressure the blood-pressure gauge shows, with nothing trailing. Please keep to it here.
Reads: 172 mmHg
